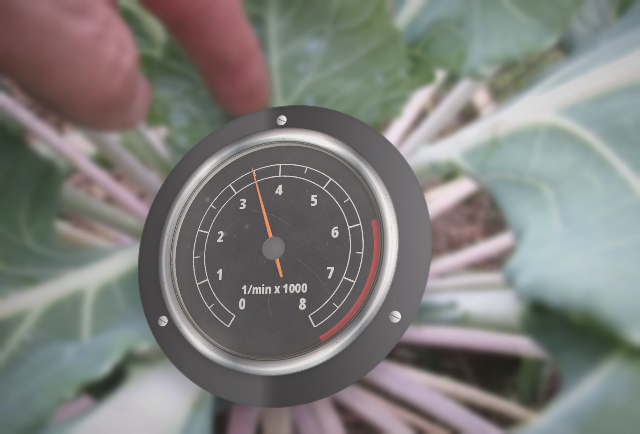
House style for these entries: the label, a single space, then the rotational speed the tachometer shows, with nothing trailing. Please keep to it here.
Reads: 3500 rpm
